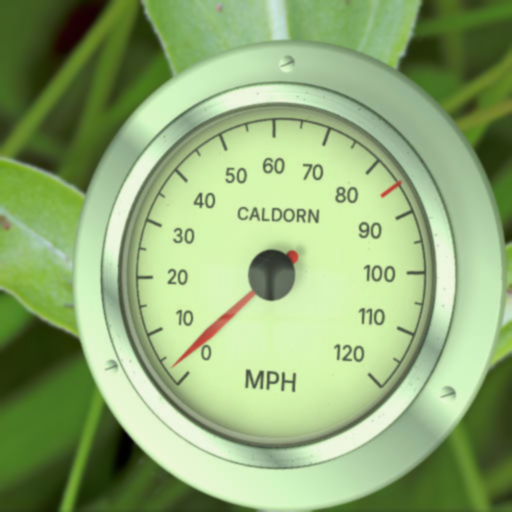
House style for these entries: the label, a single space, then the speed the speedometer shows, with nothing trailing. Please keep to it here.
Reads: 2.5 mph
